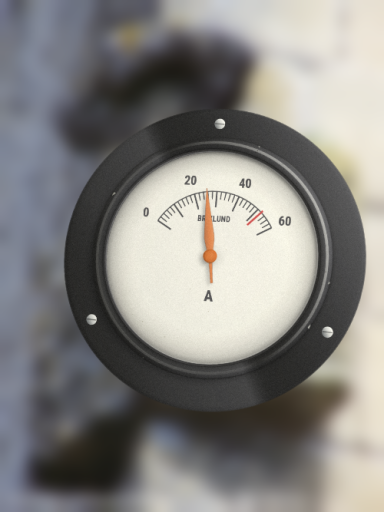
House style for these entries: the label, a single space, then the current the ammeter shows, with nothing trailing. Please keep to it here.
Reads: 26 A
